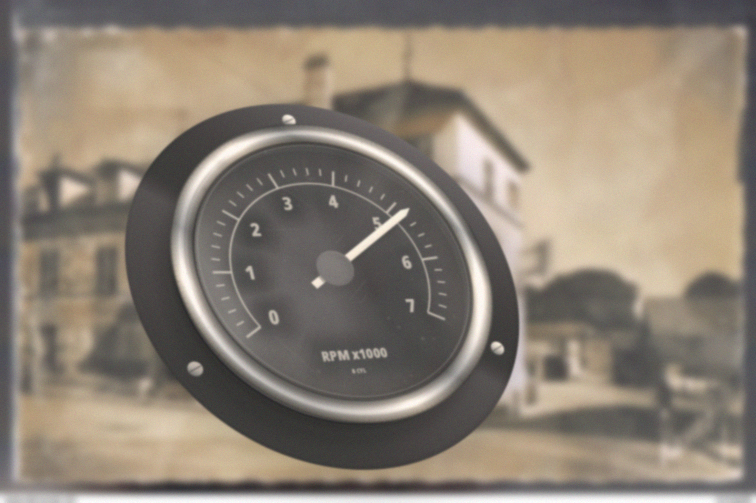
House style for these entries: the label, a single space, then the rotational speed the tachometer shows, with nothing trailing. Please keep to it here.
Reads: 5200 rpm
